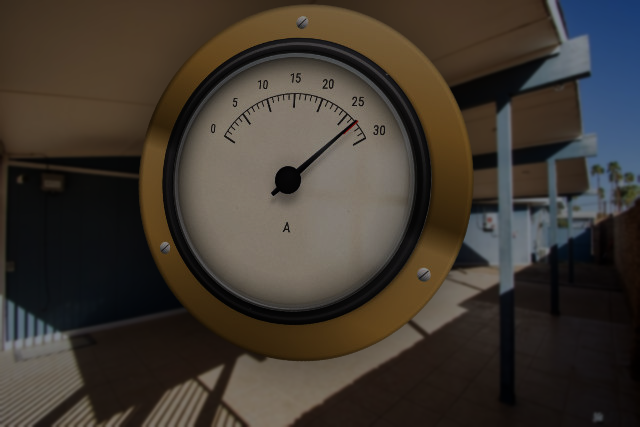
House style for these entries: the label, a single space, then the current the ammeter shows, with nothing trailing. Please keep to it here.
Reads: 27 A
